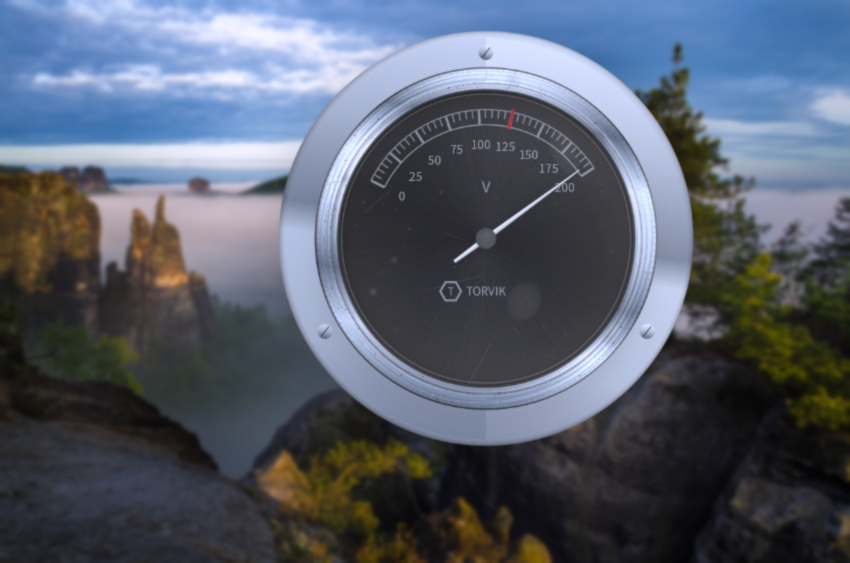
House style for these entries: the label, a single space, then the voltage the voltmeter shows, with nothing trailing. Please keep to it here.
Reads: 195 V
